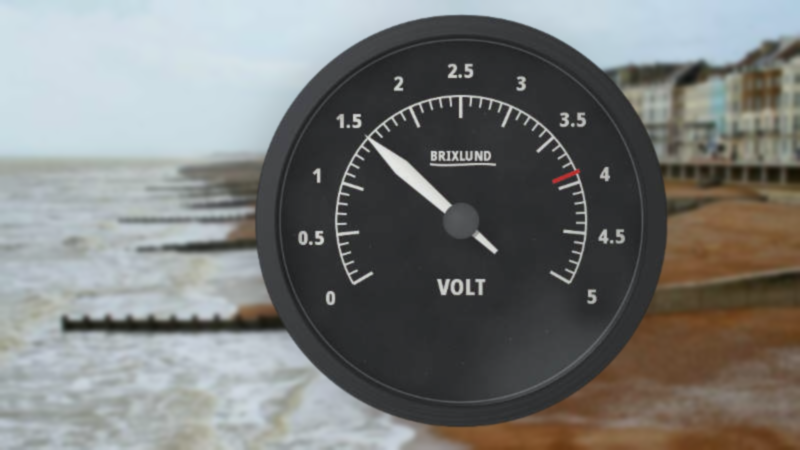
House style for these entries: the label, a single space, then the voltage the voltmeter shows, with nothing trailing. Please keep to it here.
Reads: 1.5 V
